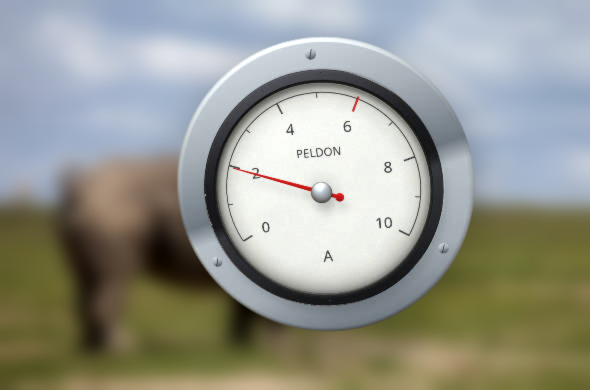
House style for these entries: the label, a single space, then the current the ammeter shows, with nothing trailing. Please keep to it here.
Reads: 2 A
